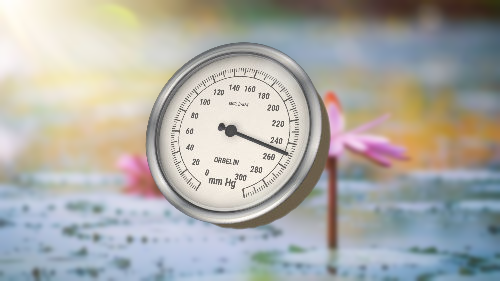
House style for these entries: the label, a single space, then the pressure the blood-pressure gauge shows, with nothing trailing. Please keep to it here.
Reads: 250 mmHg
